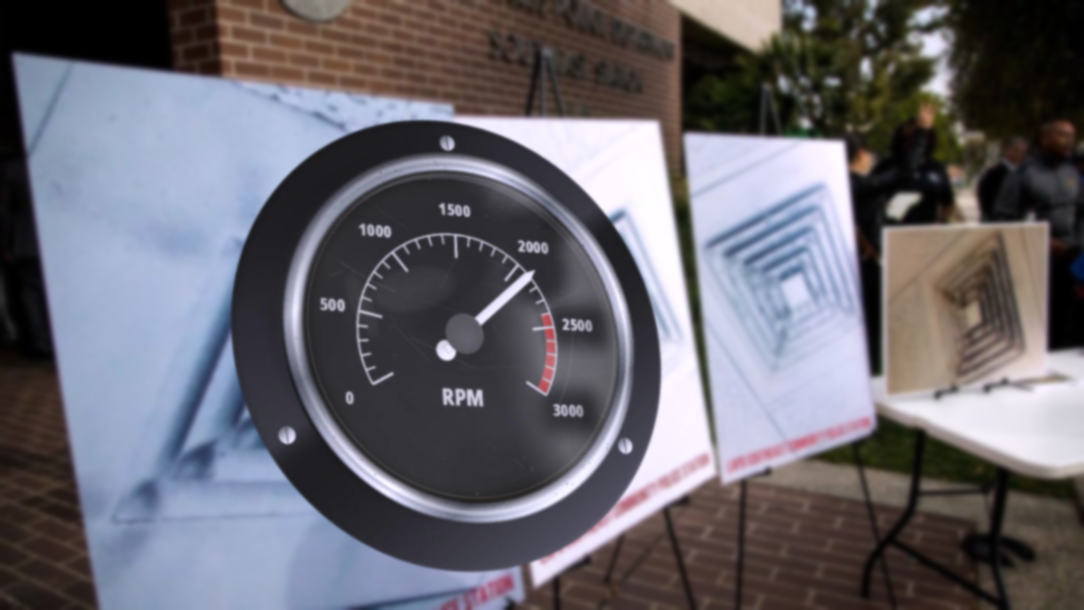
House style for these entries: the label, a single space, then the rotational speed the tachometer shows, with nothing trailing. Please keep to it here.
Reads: 2100 rpm
